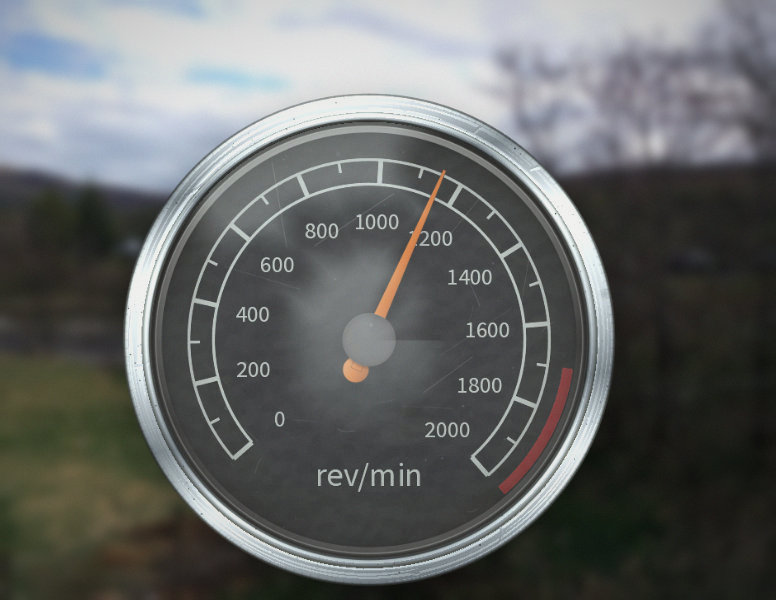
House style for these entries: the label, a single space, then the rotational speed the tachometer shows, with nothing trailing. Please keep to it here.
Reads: 1150 rpm
